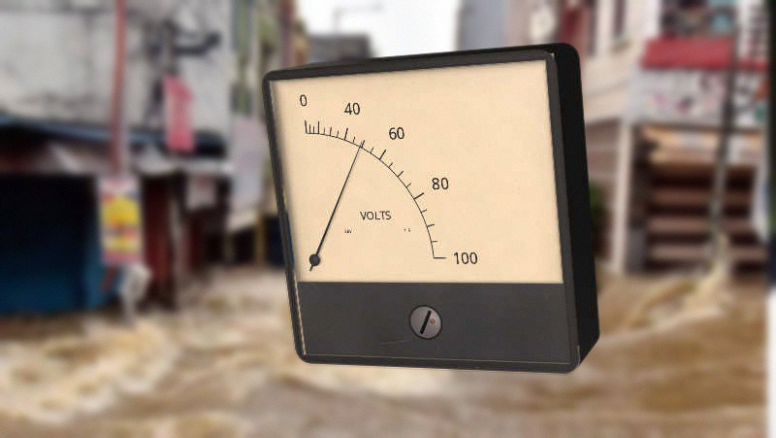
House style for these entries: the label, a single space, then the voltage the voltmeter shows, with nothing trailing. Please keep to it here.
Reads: 50 V
